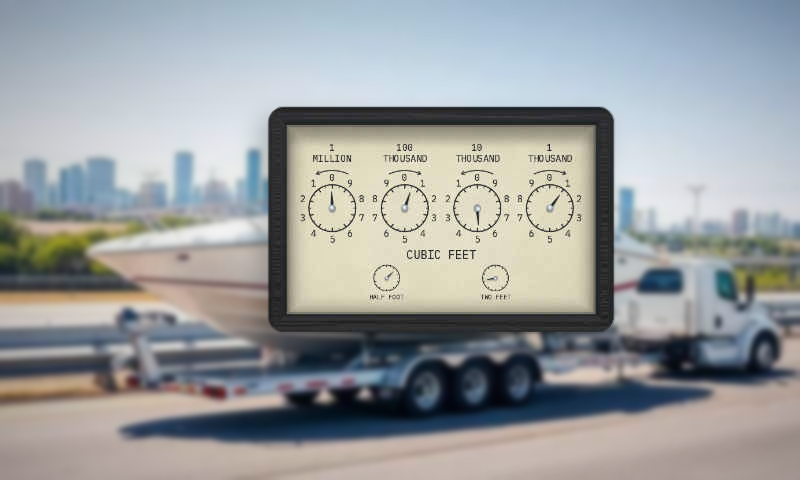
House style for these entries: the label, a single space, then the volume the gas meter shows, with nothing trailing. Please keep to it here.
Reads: 5100 ft³
